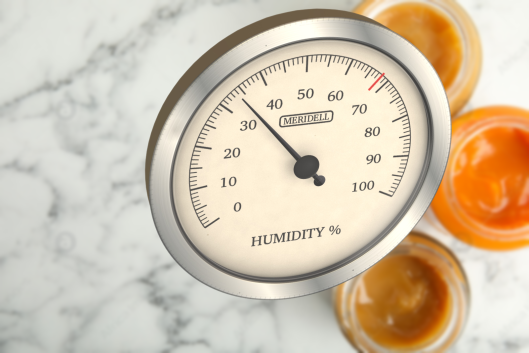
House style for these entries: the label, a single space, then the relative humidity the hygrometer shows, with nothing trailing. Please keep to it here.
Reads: 34 %
